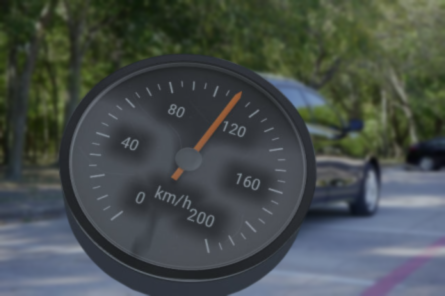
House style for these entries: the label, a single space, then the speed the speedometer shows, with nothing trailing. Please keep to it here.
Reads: 110 km/h
